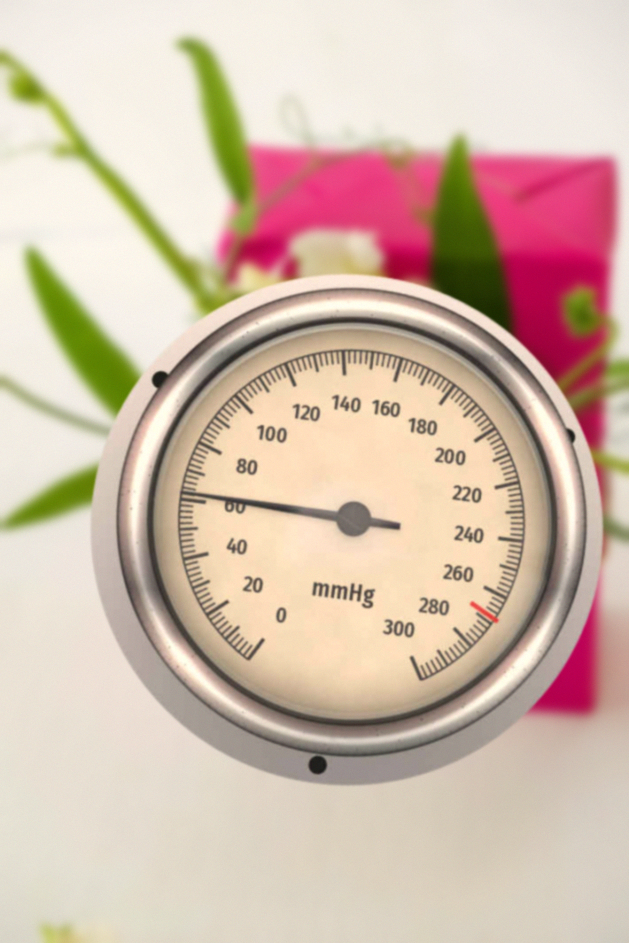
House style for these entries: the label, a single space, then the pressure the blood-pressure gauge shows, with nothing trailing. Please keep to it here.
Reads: 62 mmHg
